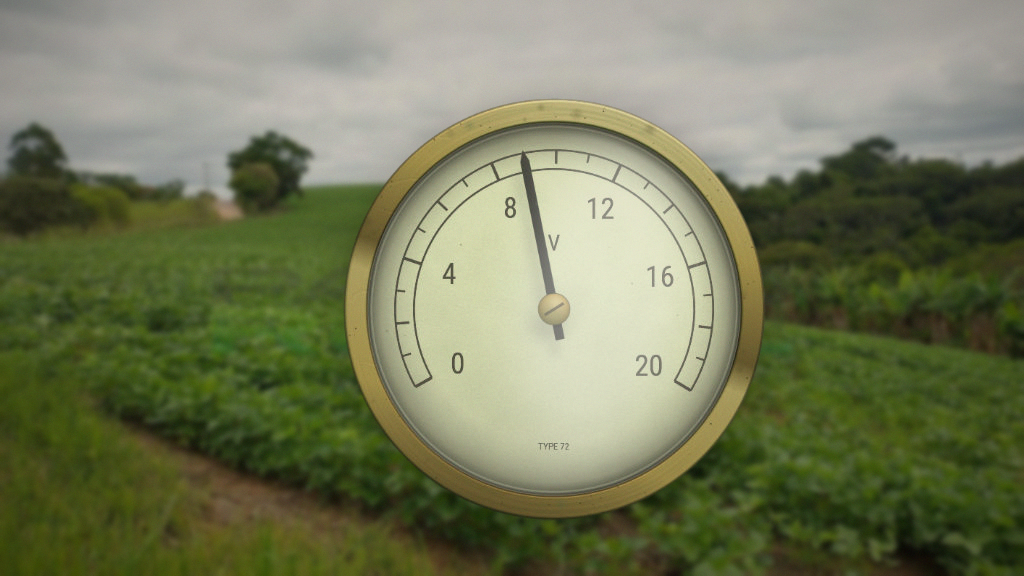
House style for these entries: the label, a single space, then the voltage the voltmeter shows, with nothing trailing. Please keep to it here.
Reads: 9 V
